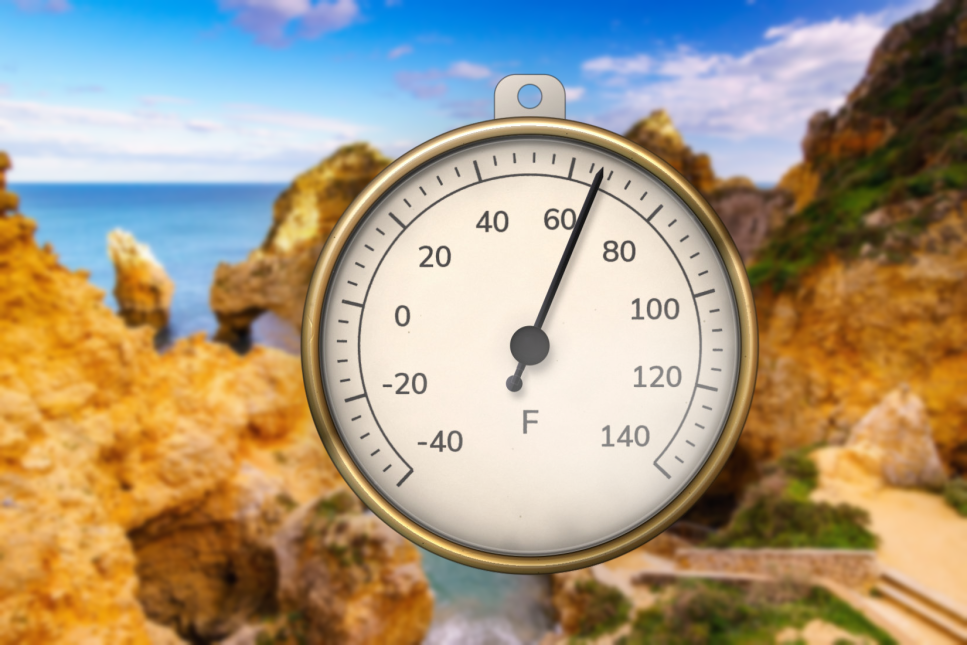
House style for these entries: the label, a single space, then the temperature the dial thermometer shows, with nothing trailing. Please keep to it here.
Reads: 66 °F
